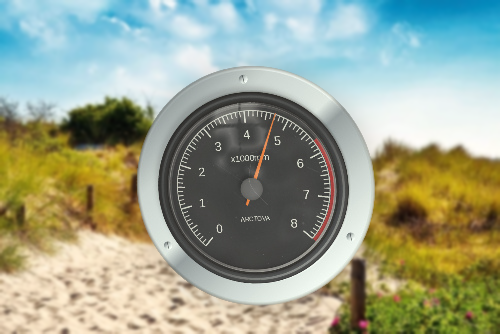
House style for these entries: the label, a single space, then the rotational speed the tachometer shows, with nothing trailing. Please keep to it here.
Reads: 4700 rpm
